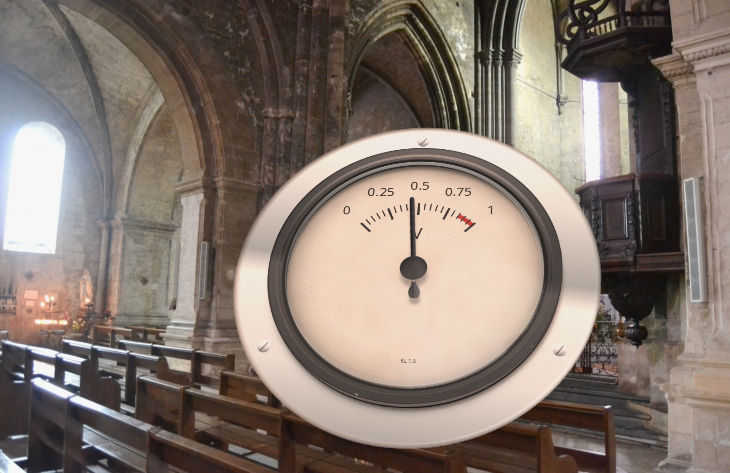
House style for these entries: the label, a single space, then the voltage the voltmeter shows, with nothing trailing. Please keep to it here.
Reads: 0.45 V
